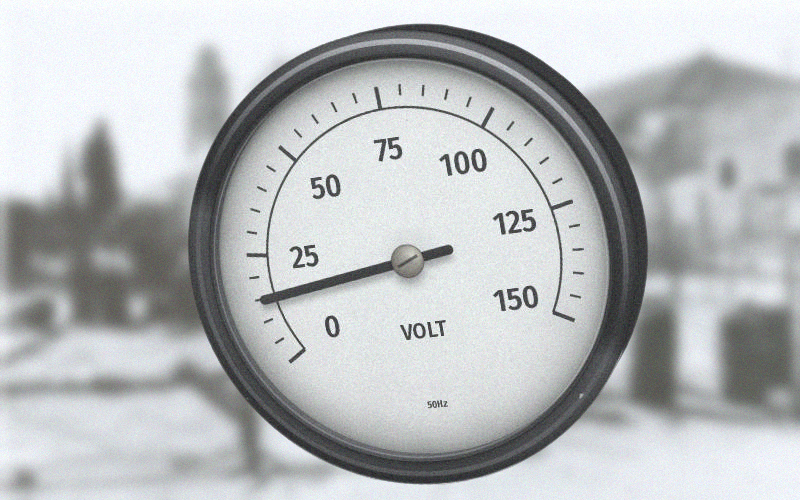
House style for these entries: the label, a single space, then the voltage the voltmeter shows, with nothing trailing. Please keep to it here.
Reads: 15 V
